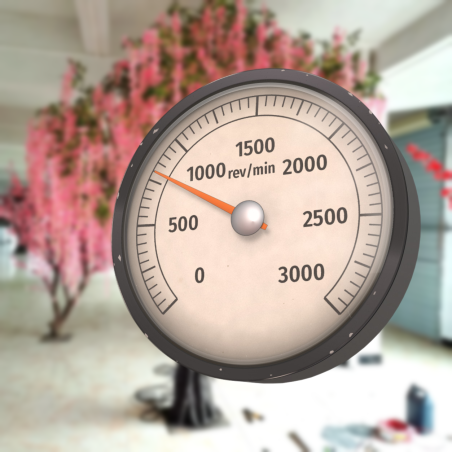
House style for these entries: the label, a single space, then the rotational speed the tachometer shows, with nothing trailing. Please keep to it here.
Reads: 800 rpm
